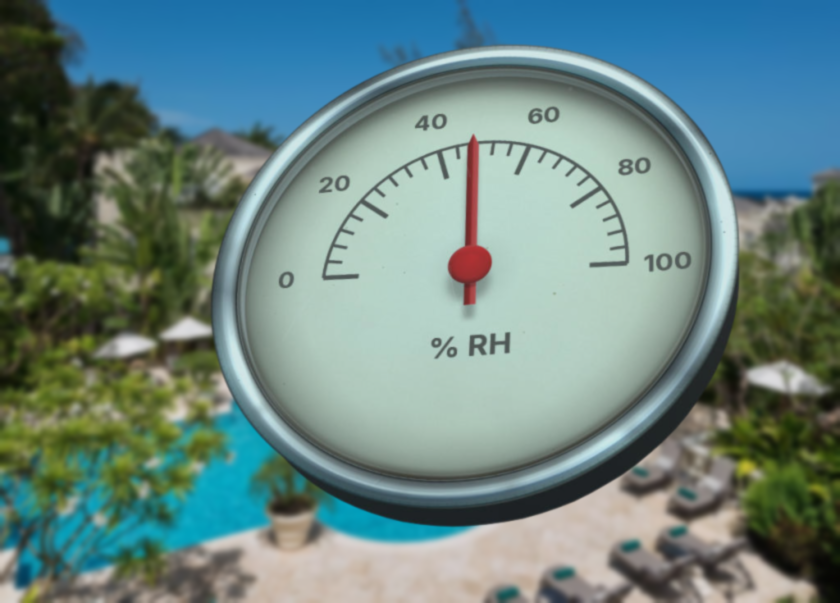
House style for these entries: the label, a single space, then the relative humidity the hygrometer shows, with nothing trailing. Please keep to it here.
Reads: 48 %
